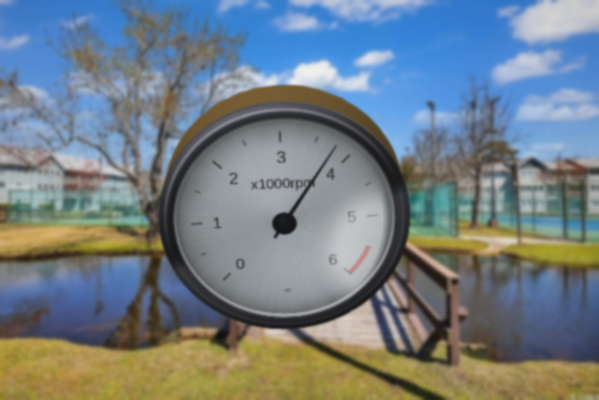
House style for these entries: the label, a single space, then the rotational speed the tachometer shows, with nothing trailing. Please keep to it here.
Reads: 3750 rpm
